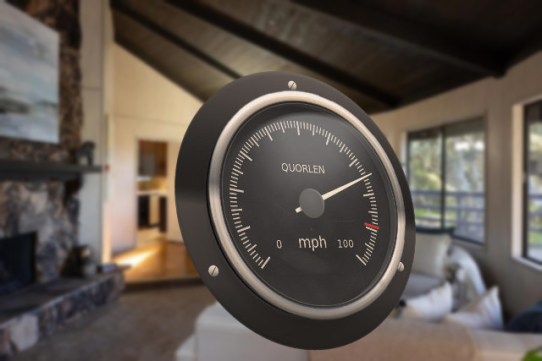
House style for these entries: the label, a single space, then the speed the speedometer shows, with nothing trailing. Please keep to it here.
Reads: 75 mph
